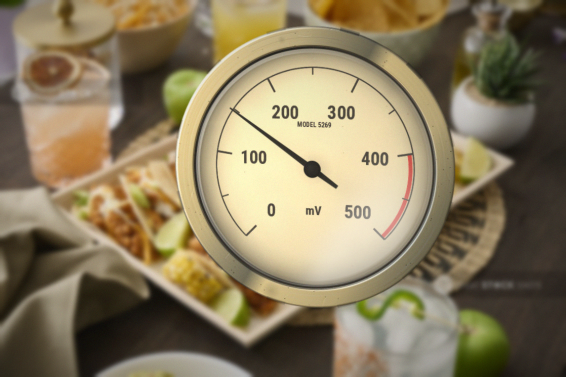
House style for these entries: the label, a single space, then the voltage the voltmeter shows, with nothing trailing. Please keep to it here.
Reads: 150 mV
